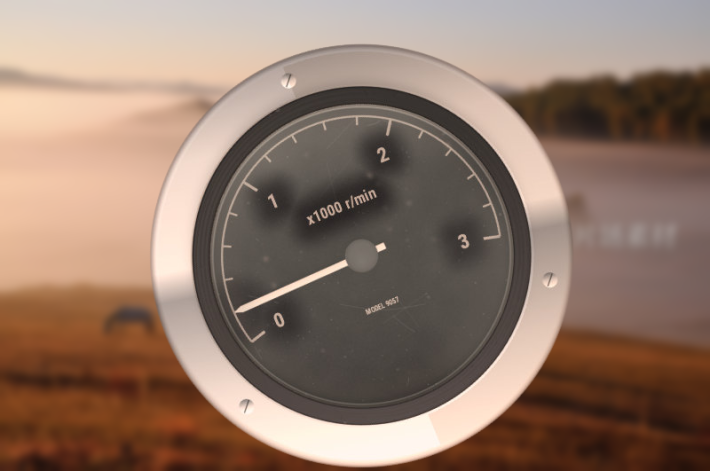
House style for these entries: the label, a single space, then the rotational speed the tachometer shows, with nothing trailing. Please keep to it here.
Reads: 200 rpm
